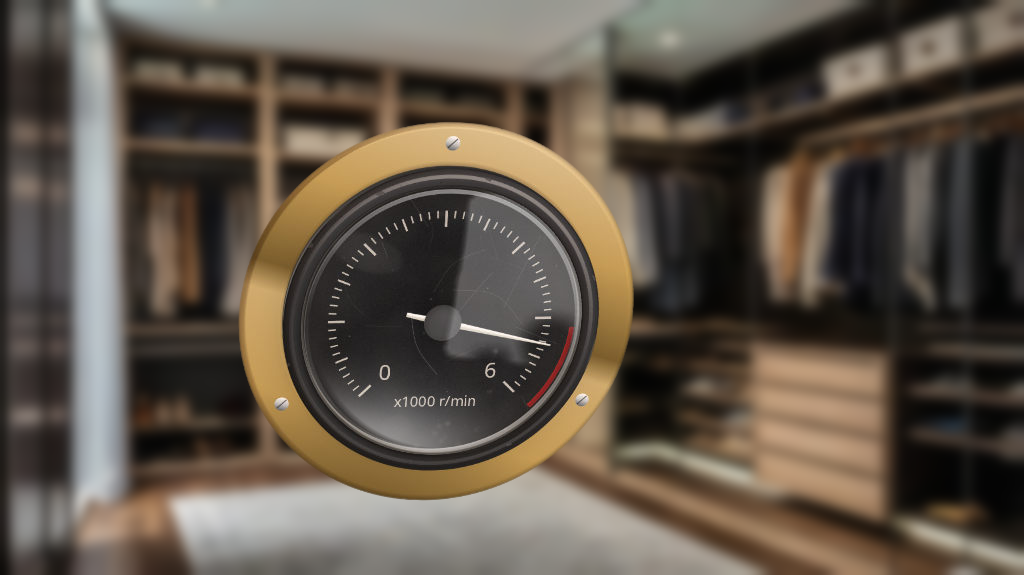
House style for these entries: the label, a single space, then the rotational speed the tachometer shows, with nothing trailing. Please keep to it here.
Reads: 5300 rpm
